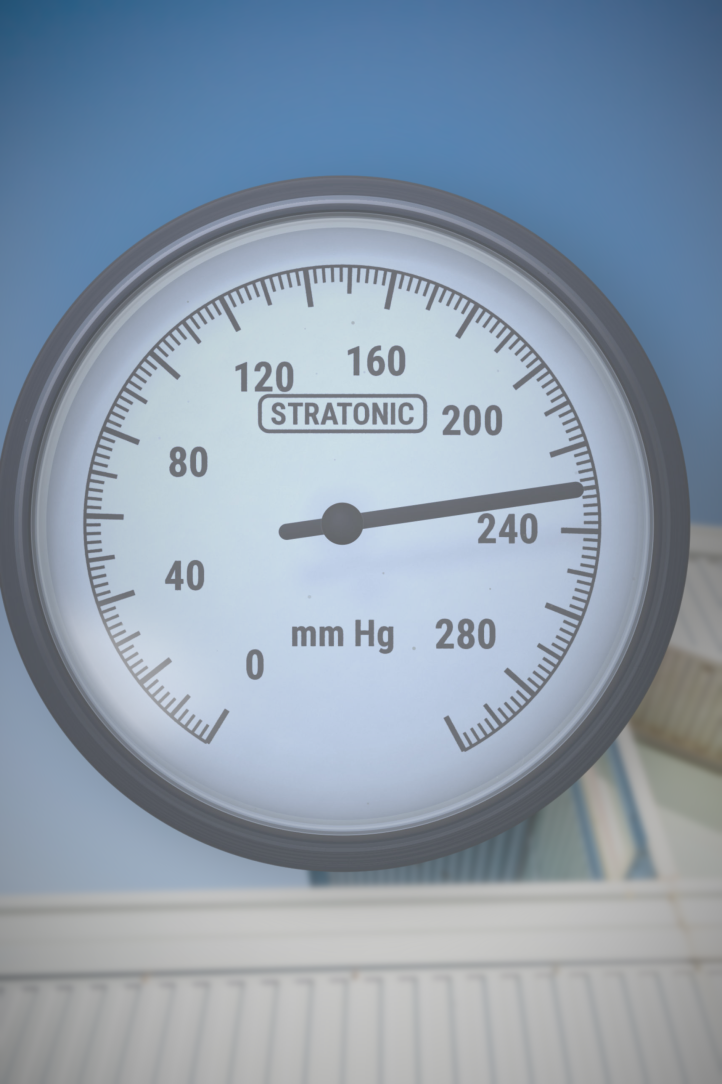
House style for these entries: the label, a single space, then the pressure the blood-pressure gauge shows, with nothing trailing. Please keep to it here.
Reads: 230 mmHg
